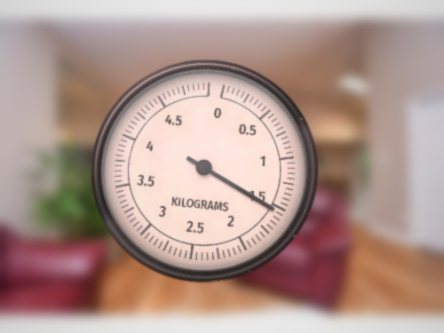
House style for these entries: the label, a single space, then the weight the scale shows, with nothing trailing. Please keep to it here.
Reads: 1.55 kg
